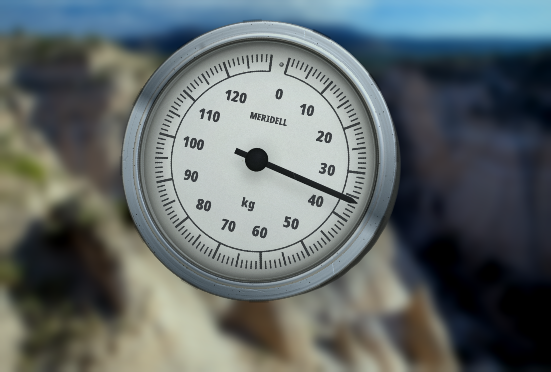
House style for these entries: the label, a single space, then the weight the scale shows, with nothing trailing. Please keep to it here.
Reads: 36 kg
